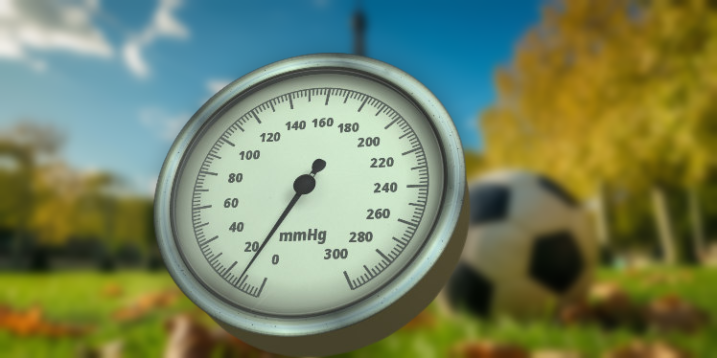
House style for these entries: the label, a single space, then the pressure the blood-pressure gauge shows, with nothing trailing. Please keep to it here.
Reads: 10 mmHg
